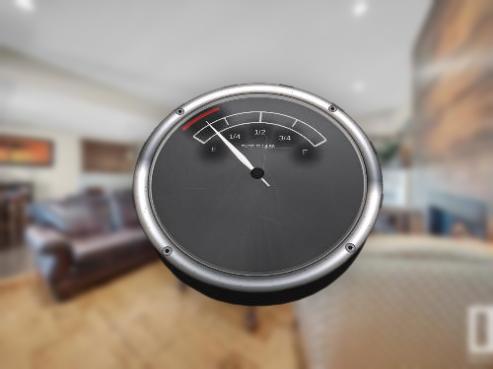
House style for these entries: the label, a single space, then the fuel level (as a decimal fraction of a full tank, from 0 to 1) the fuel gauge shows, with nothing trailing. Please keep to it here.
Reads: 0.125
